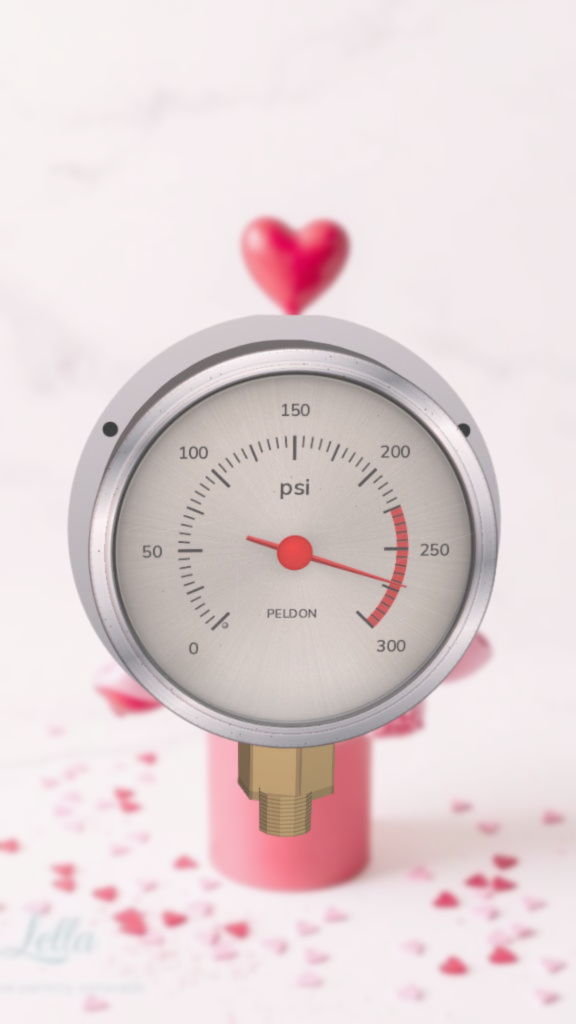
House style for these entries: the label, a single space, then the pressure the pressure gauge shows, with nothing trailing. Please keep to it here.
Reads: 270 psi
